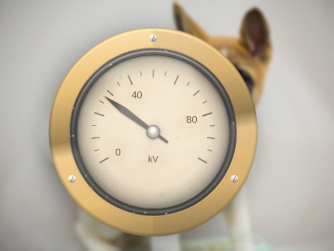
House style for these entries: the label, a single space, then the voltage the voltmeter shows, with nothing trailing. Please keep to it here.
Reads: 27.5 kV
